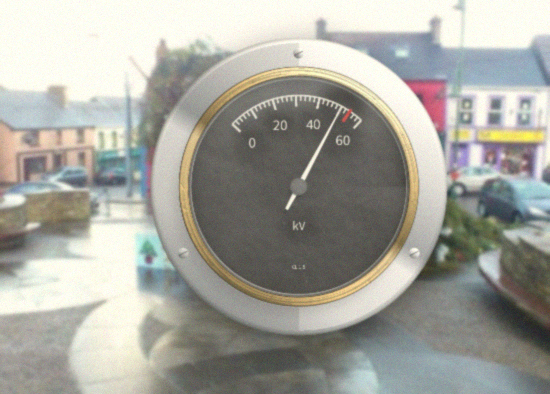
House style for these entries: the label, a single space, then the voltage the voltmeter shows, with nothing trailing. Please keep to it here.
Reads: 50 kV
